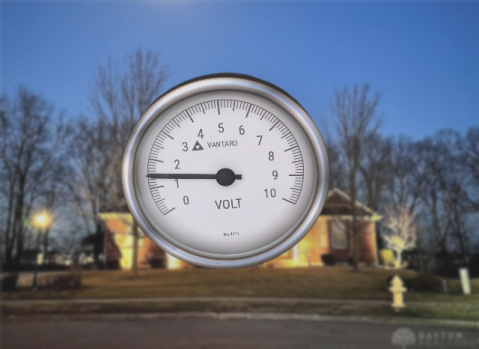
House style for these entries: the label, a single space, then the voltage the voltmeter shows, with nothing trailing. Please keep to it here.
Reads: 1.5 V
